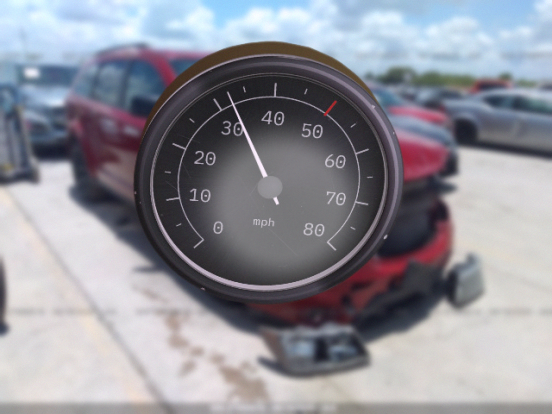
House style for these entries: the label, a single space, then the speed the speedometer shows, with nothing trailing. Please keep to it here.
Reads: 32.5 mph
